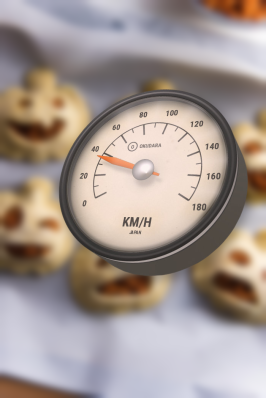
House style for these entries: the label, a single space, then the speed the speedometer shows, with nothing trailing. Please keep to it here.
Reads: 35 km/h
